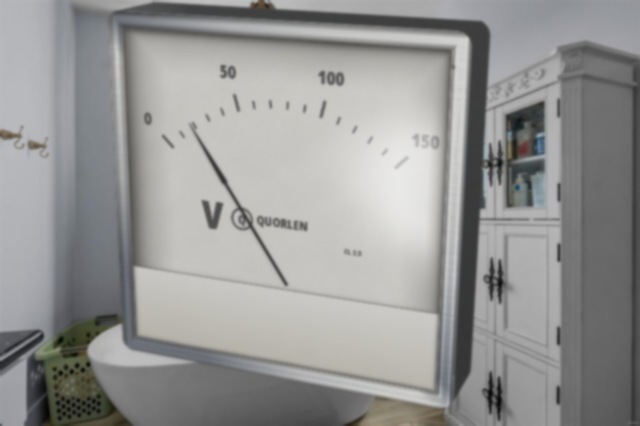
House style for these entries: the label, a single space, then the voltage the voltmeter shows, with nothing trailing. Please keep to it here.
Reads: 20 V
